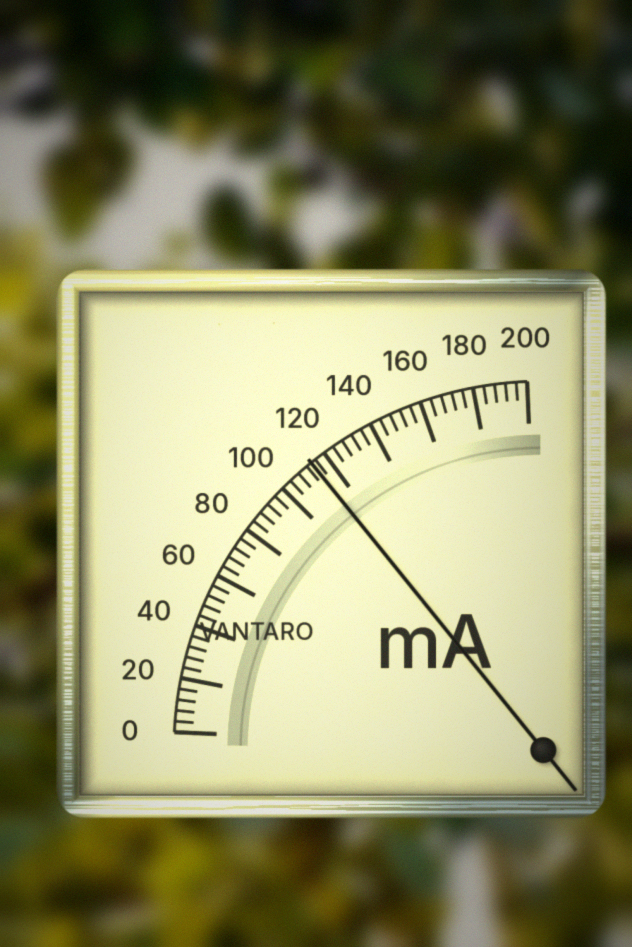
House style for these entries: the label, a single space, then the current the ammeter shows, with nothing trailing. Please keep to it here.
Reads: 114 mA
